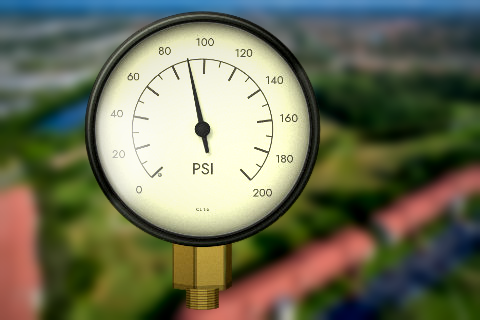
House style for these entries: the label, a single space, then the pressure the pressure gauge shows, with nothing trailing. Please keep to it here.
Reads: 90 psi
